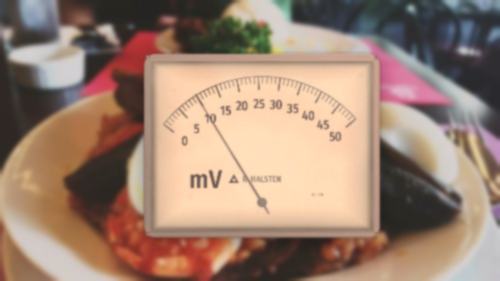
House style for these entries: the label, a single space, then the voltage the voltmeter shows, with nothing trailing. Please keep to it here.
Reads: 10 mV
